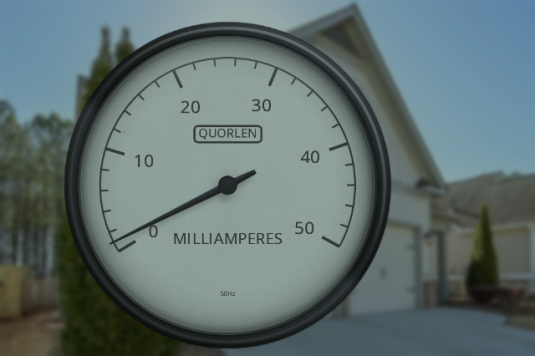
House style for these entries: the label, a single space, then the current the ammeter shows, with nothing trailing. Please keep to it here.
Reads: 1 mA
